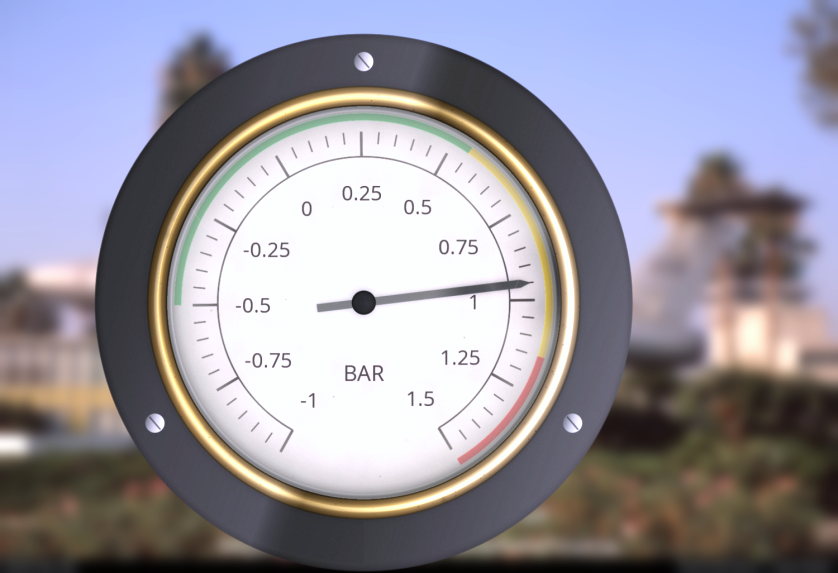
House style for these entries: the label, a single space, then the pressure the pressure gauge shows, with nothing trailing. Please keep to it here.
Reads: 0.95 bar
